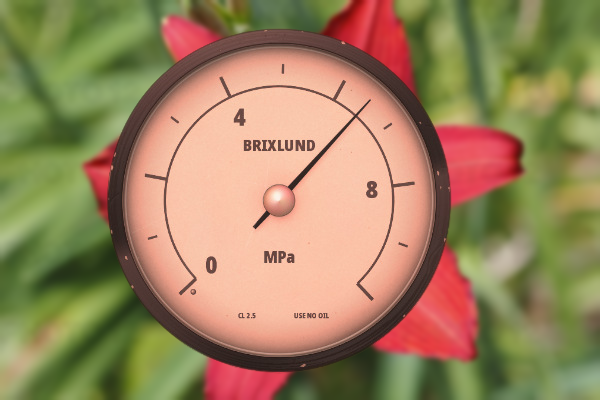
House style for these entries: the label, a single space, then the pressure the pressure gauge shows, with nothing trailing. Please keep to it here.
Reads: 6.5 MPa
